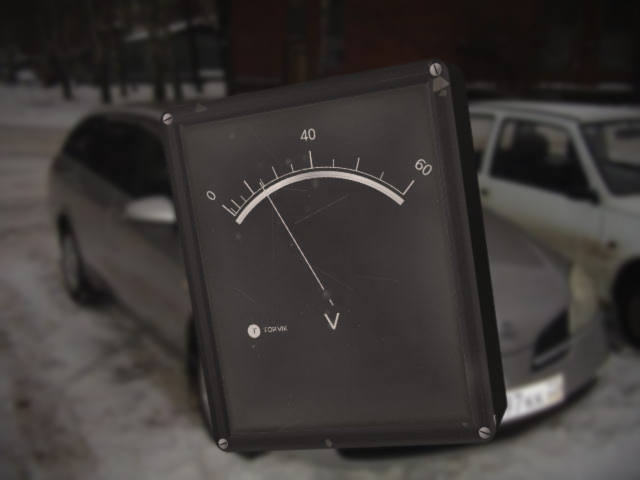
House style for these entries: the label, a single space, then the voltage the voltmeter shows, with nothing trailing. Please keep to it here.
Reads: 25 V
